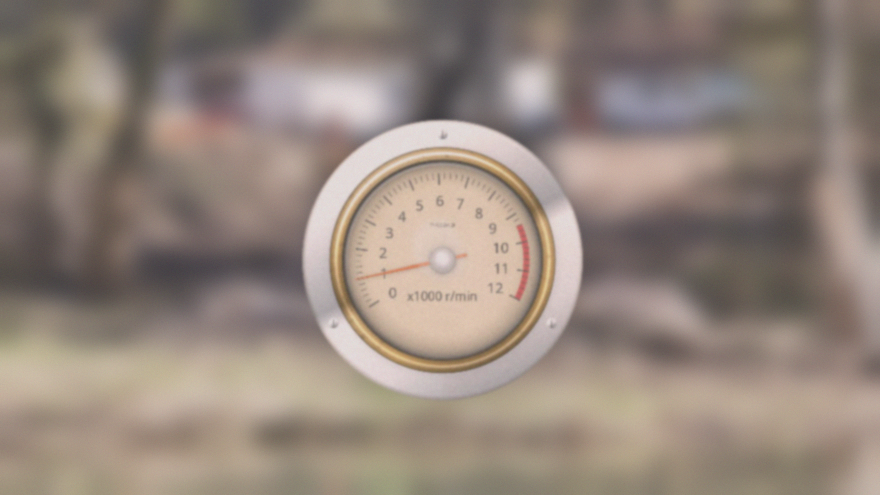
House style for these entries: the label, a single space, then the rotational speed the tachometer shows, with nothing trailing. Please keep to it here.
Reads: 1000 rpm
